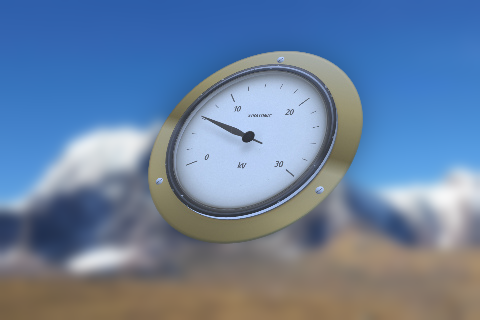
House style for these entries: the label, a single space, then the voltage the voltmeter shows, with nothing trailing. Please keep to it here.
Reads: 6 kV
